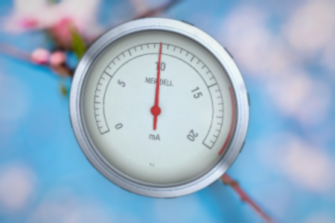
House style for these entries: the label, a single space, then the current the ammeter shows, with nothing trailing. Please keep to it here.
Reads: 10 mA
